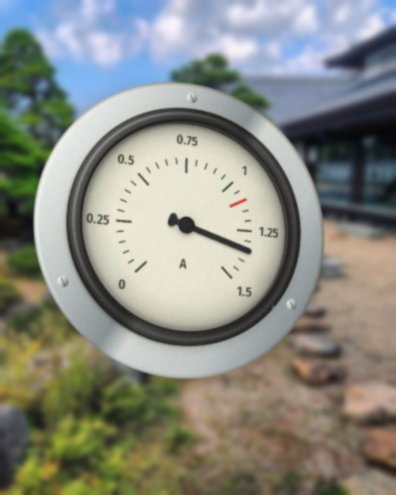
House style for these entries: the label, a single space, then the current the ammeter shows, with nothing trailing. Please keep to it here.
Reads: 1.35 A
